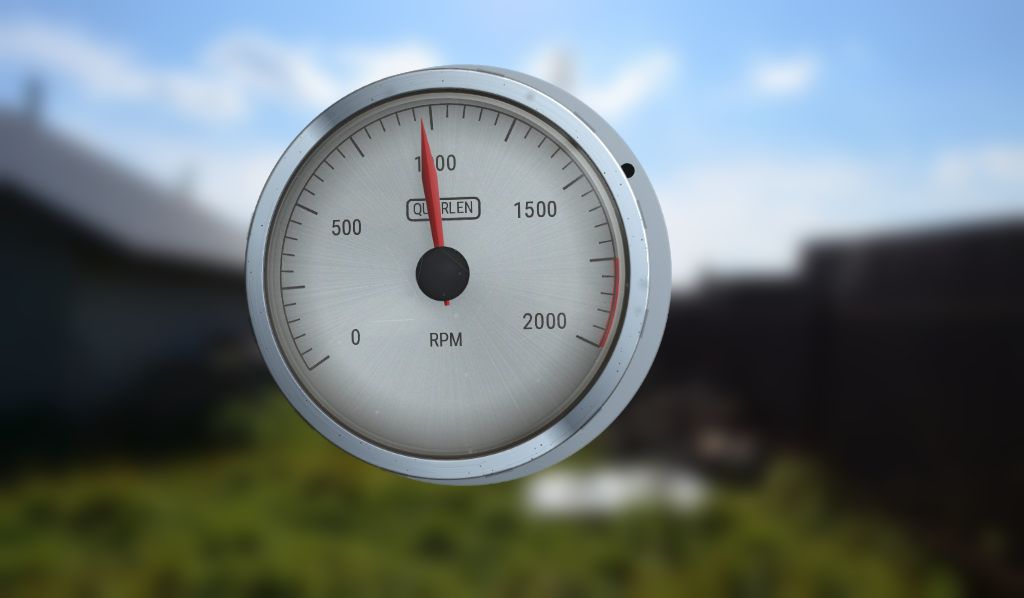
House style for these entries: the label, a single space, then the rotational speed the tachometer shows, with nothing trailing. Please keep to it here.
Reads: 975 rpm
